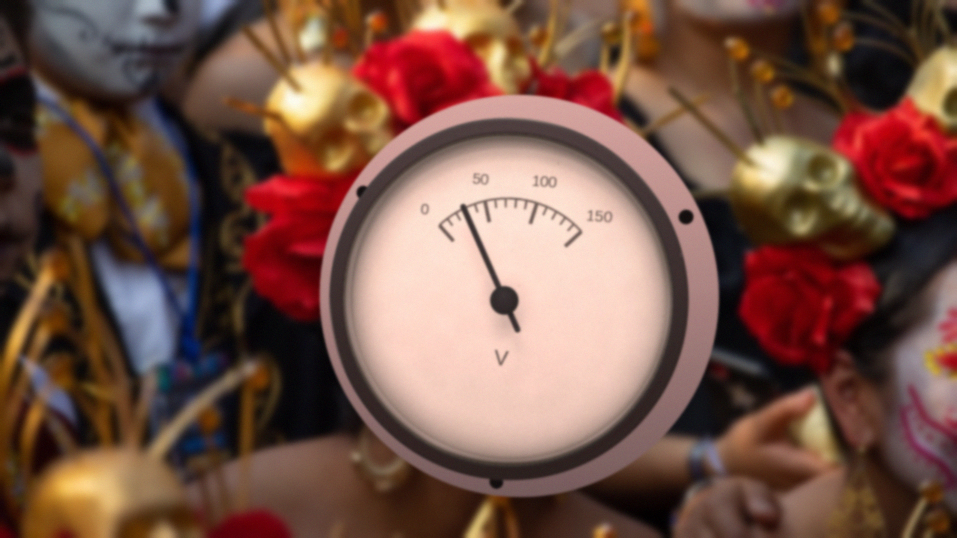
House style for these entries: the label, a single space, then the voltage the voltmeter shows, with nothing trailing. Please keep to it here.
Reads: 30 V
